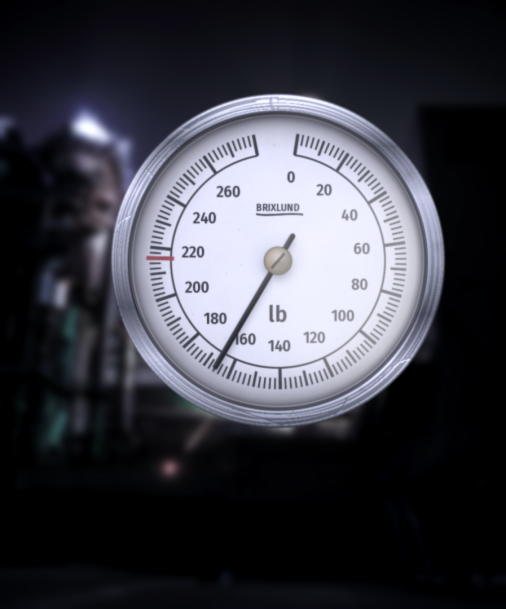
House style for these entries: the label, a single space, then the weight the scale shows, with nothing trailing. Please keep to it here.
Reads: 166 lb
